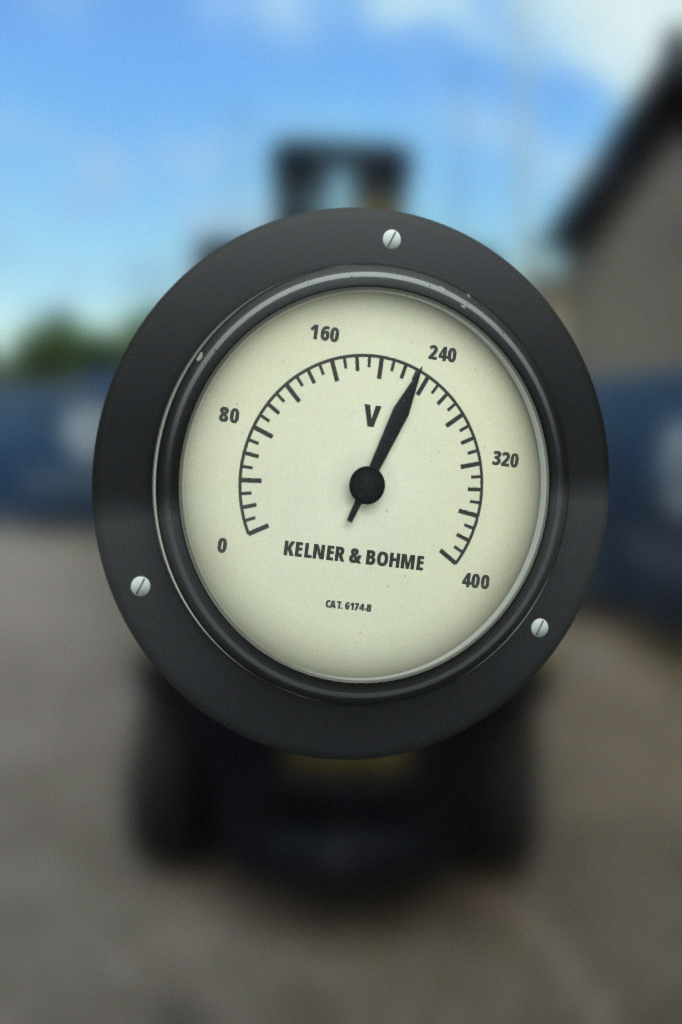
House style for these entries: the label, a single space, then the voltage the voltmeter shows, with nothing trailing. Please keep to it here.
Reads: 230 V
